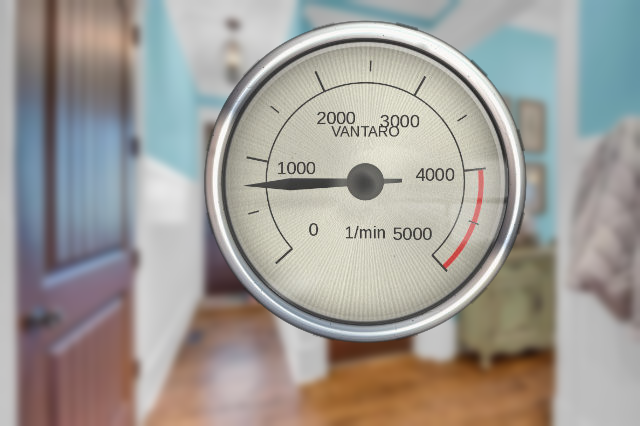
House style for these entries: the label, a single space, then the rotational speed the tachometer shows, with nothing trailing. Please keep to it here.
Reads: 750 rpm
